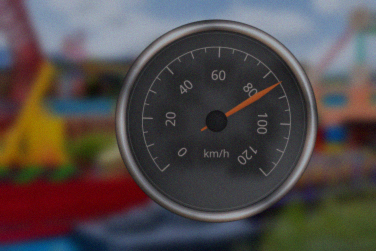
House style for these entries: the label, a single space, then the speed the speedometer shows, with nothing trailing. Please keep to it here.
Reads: 85 km/h
